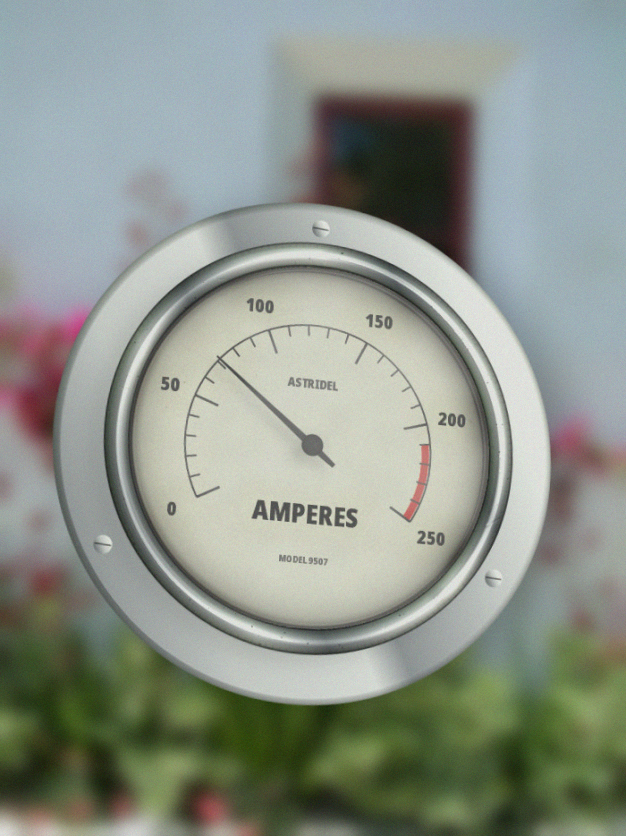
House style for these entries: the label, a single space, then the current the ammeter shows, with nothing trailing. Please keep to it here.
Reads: 70 A
